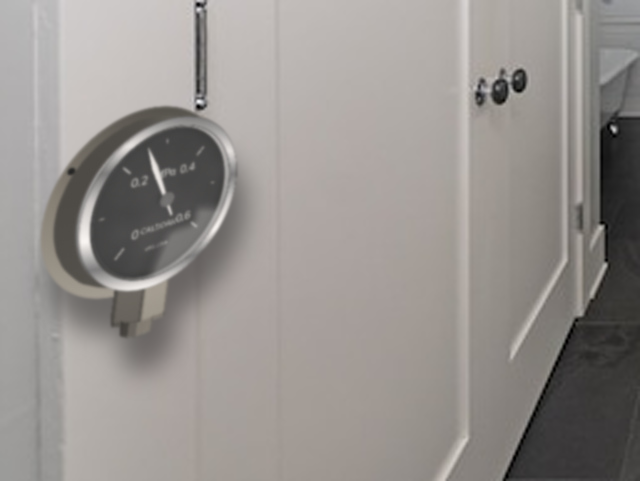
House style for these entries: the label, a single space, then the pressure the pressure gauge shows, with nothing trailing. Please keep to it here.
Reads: 0.25 MPa
